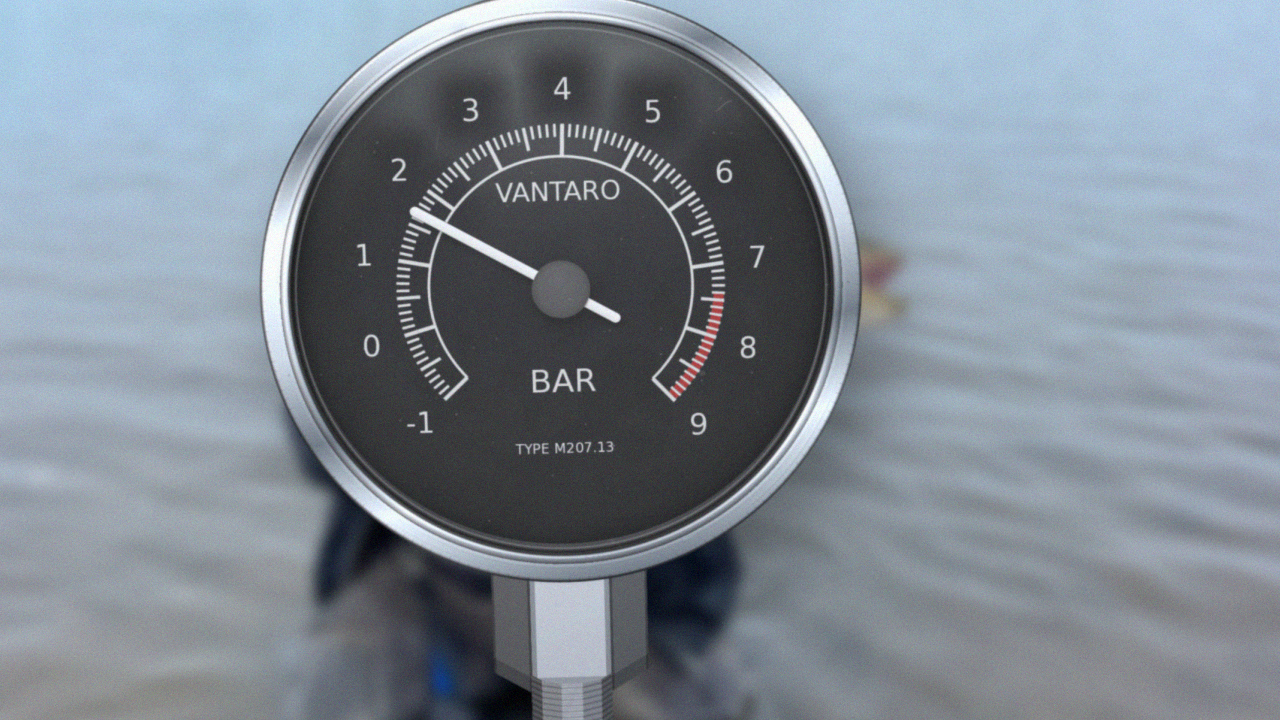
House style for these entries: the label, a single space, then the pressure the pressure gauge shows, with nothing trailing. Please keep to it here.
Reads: 1.7 bar
